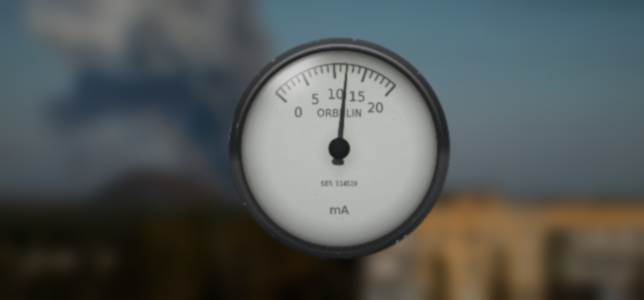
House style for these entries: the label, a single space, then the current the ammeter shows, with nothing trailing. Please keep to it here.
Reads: 12 mA
